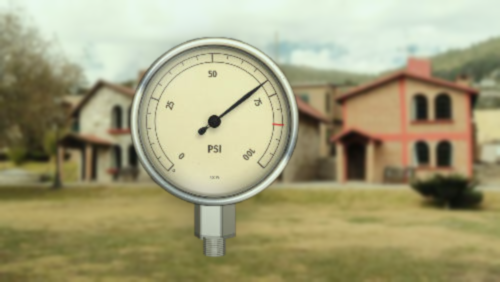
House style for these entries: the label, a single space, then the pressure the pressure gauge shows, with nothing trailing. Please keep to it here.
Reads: 70 psi
